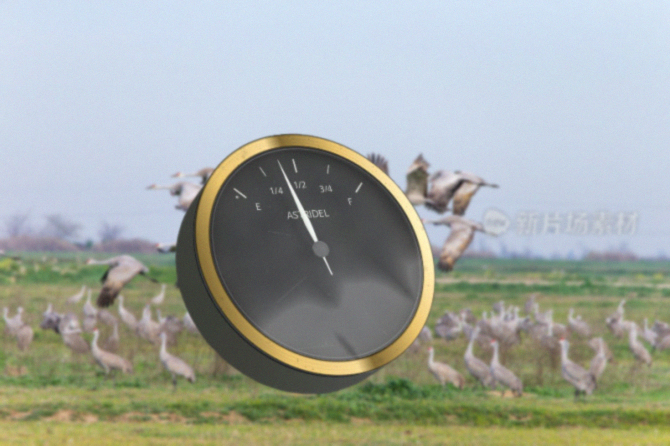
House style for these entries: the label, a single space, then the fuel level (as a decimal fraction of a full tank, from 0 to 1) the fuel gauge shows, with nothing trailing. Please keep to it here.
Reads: 0.375
